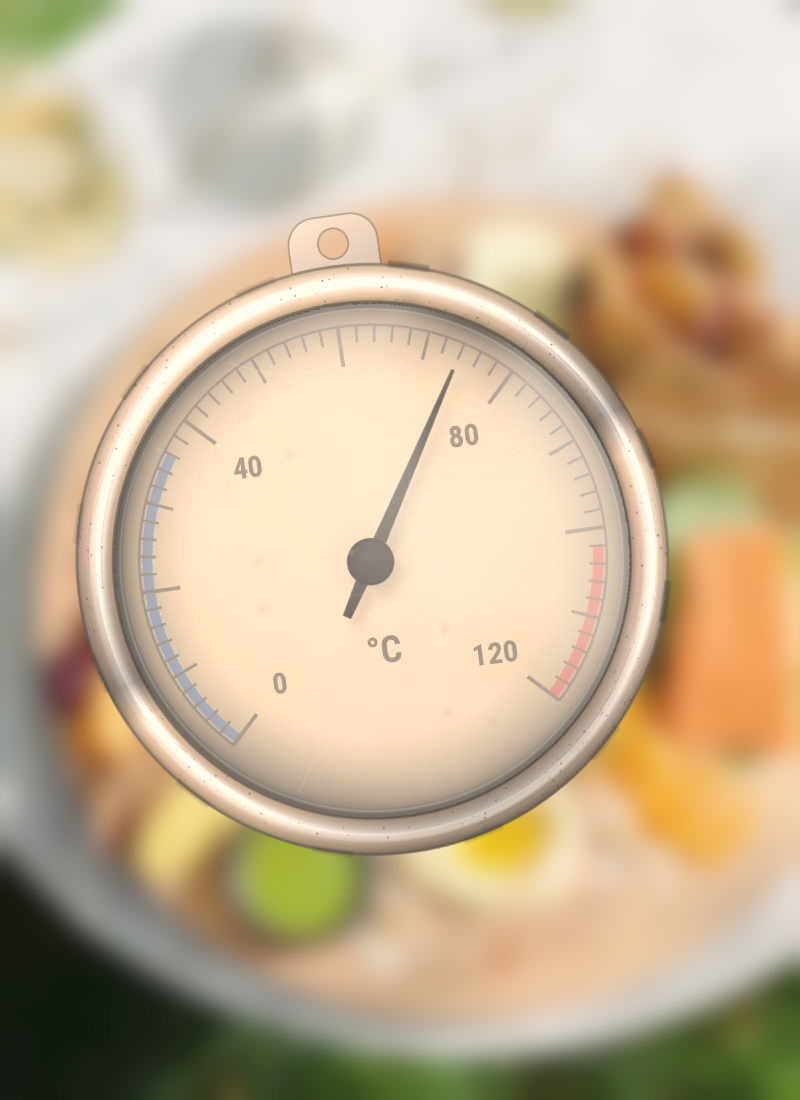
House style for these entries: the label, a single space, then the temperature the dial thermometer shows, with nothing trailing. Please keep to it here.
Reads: 74 °C
